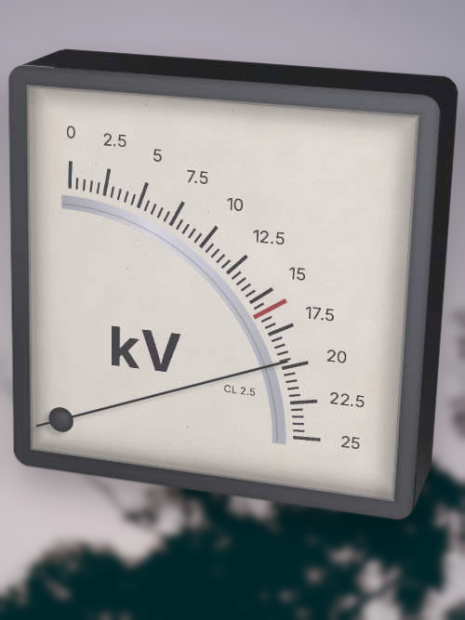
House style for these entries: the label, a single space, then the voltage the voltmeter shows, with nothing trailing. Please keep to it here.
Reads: 19.5 kV
